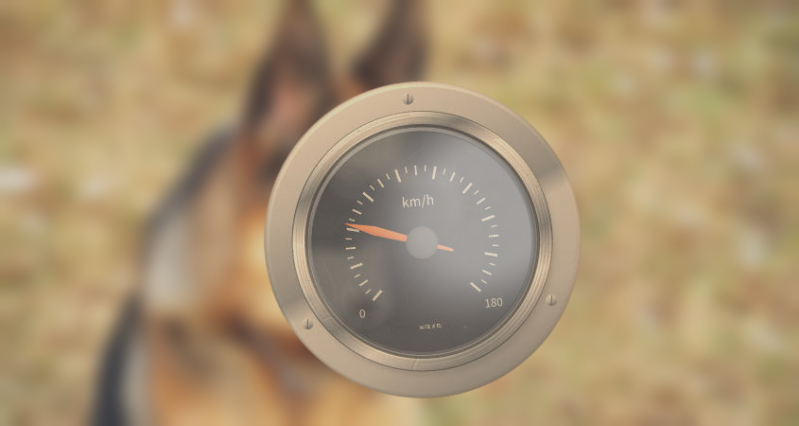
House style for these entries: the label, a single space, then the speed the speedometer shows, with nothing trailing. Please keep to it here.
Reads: 42.5 km/h
